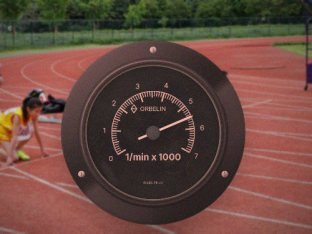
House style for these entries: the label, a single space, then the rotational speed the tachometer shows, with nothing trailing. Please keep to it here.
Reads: 5500 rpm
